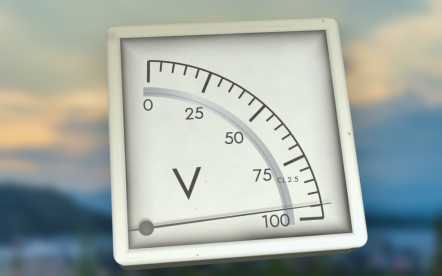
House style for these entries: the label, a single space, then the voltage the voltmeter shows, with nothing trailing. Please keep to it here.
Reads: 95 V
